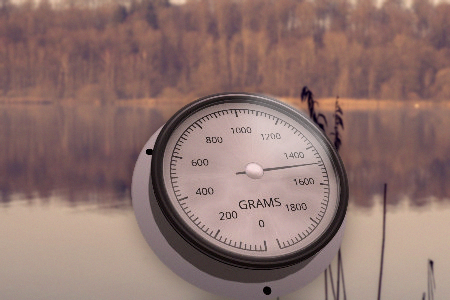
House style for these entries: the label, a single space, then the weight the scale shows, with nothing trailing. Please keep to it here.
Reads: 1500 g
